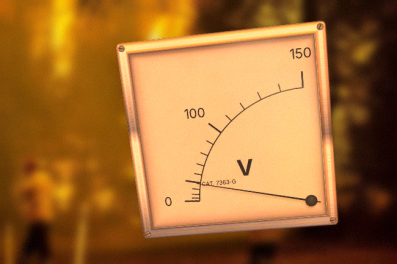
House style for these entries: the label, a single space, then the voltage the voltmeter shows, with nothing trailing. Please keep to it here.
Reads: 50 V
